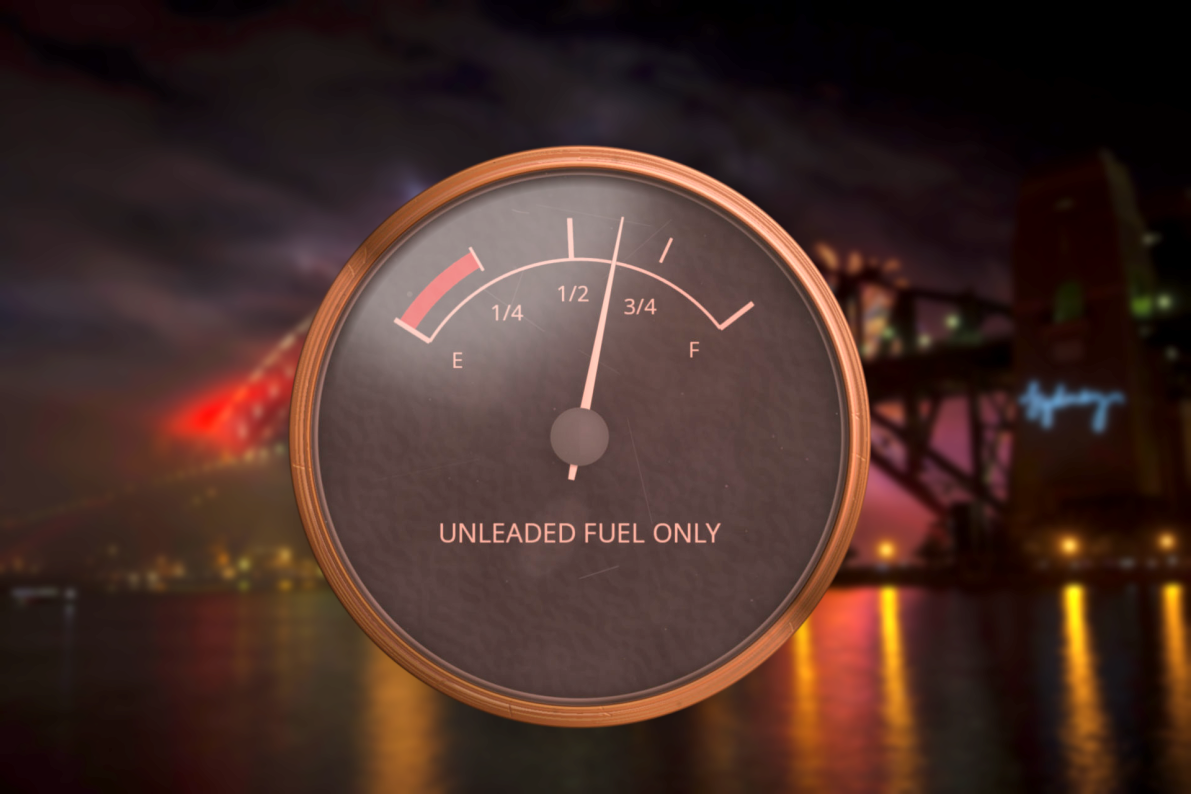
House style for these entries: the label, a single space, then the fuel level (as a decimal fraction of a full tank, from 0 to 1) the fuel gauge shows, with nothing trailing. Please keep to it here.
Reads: 0.625
